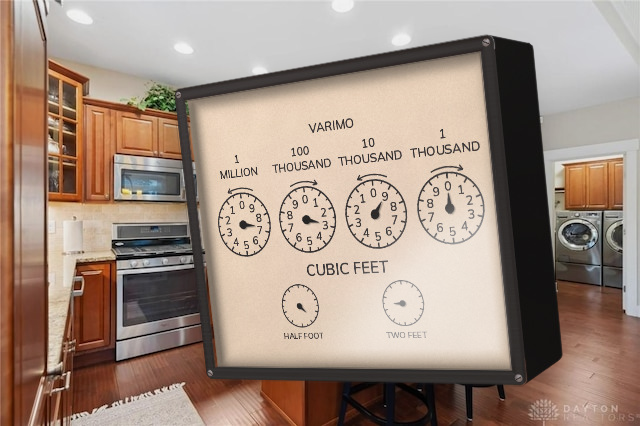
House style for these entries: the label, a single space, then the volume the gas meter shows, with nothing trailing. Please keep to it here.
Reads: 729000 ft³
